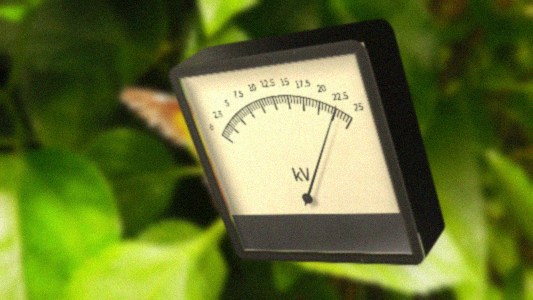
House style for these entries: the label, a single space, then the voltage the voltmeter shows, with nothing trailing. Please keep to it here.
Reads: 22.5 kV
